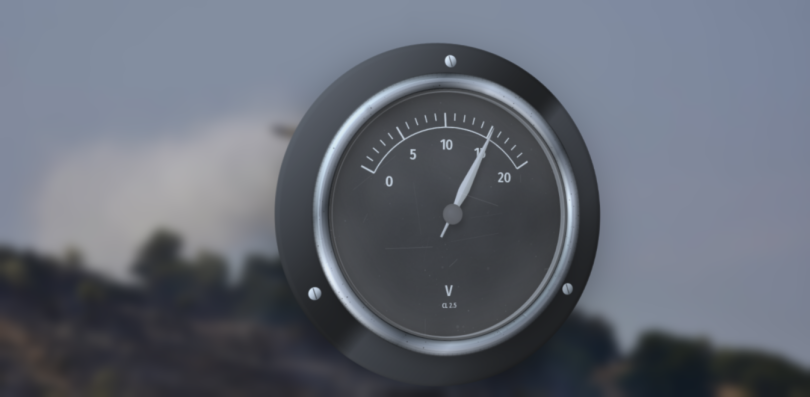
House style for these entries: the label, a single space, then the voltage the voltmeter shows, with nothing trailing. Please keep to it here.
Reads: 15 V
